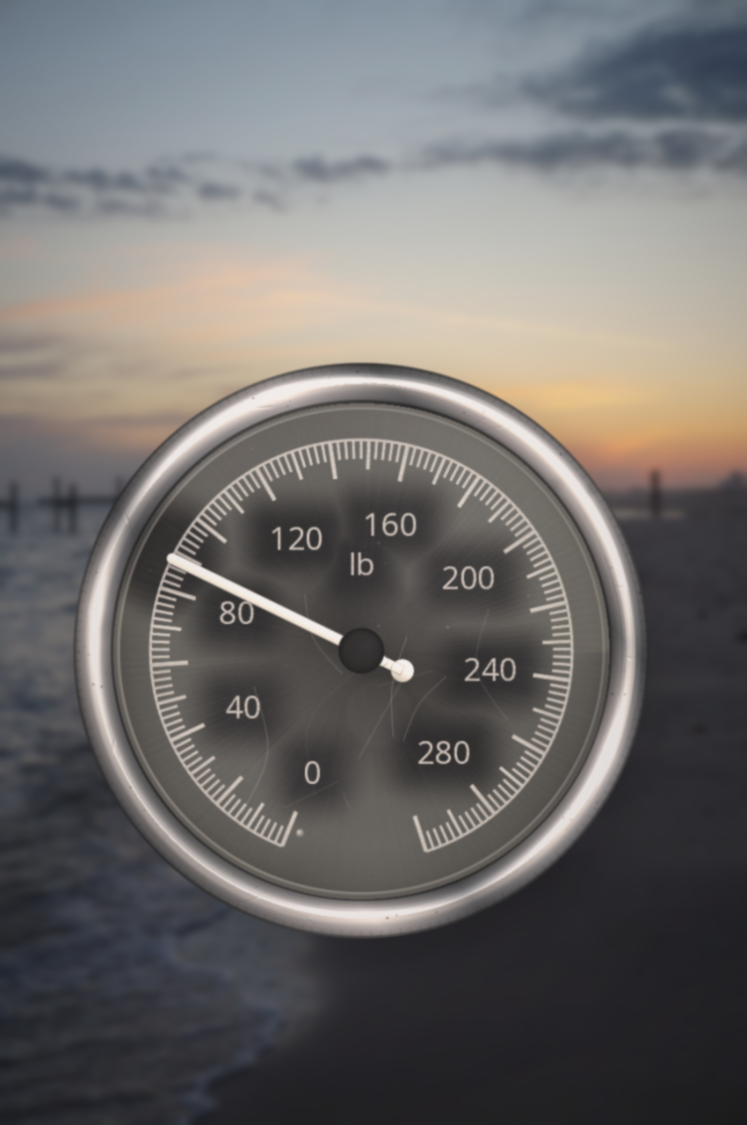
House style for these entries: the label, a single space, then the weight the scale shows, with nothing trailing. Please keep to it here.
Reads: 88 lb
